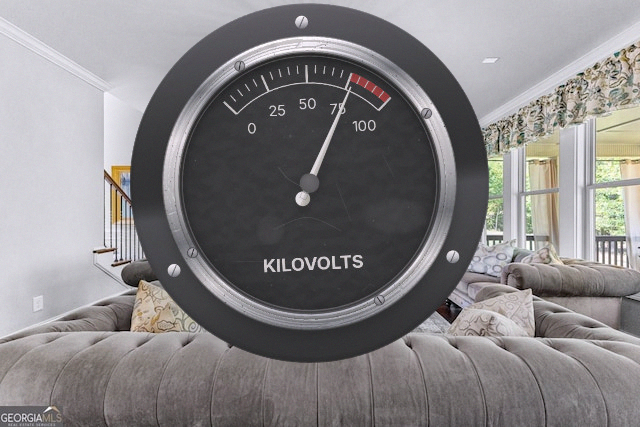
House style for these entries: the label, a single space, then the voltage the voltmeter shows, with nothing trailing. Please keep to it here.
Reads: 77.5 kV
